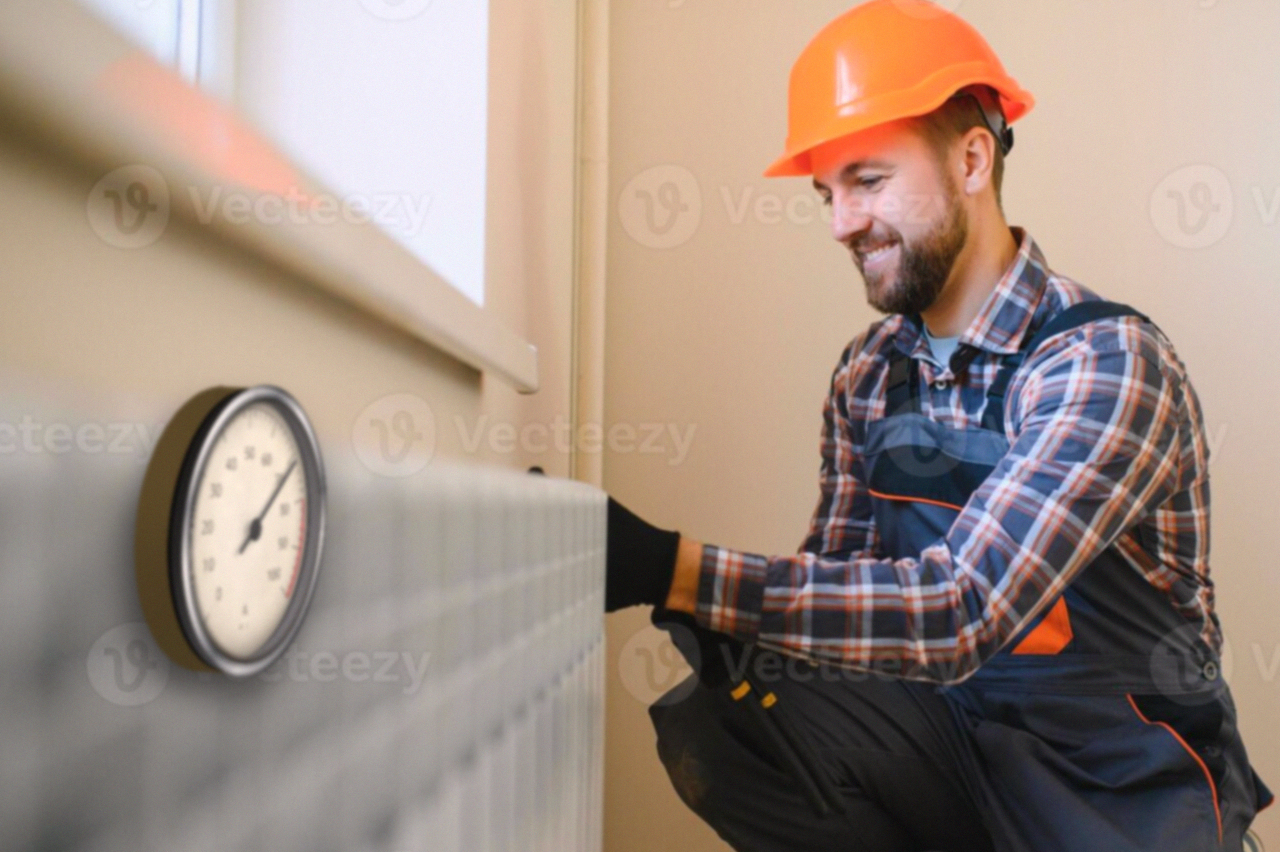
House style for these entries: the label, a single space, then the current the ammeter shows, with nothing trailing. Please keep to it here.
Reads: 70 A
